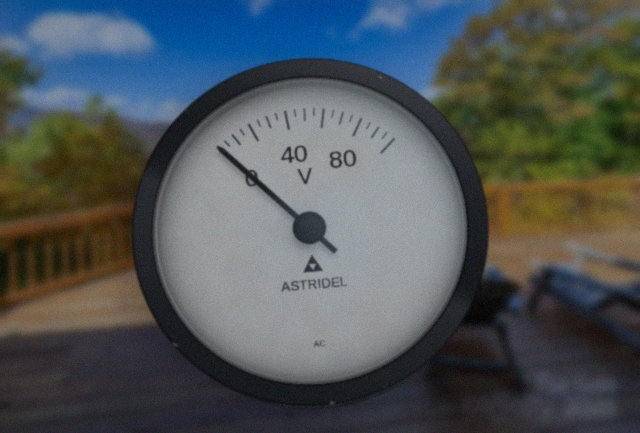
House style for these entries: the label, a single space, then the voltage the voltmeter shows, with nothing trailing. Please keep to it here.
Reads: 0 V
